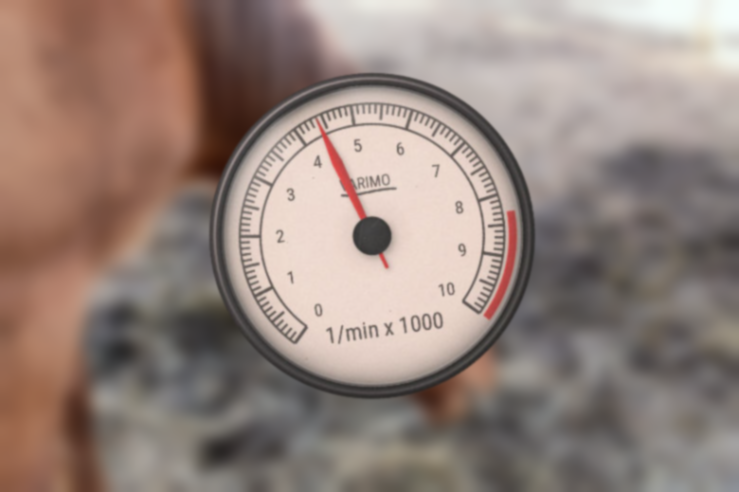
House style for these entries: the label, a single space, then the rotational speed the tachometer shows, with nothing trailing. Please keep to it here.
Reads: 4400 rpm
